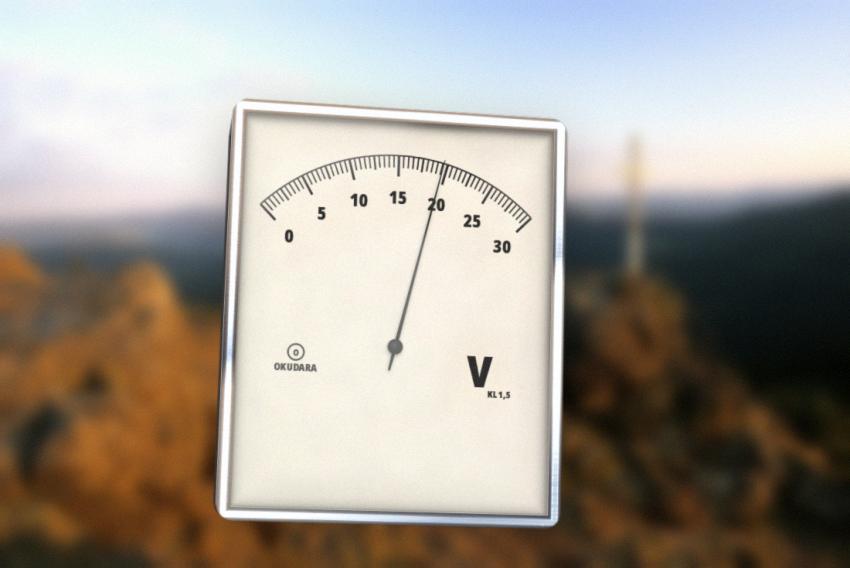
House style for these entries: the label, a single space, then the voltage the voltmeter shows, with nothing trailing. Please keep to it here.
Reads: 19.5 V
